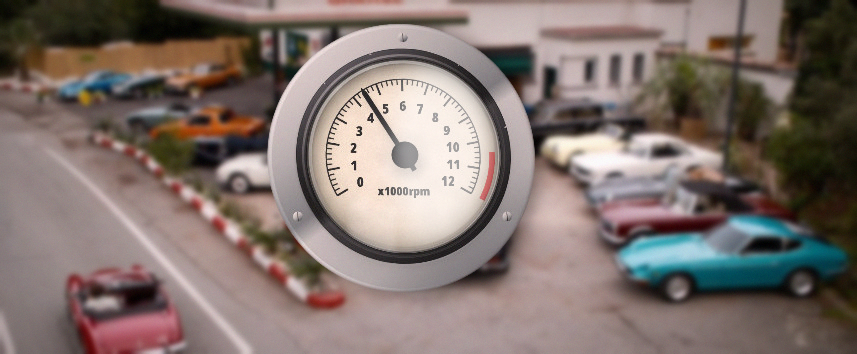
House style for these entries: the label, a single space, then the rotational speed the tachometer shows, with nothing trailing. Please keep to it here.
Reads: 4400 rpm
